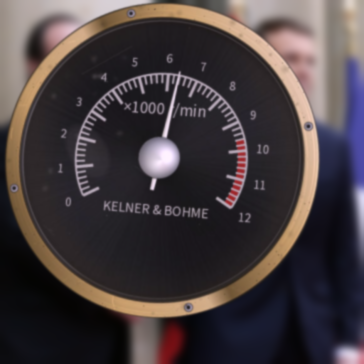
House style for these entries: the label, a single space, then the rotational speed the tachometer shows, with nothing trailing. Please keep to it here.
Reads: 6400 rpm
